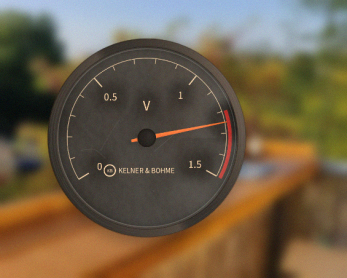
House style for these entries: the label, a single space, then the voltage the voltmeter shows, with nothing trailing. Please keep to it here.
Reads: 1.25 V
